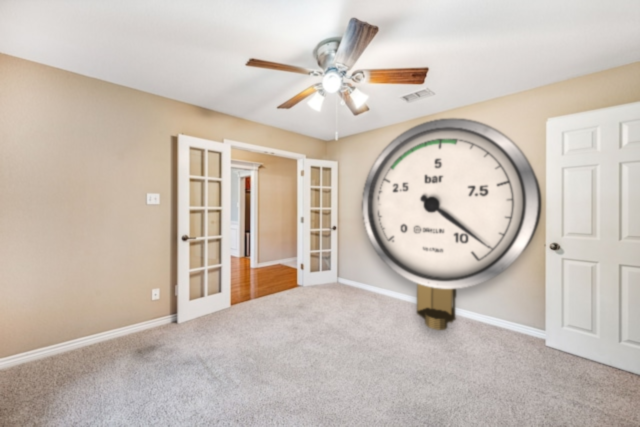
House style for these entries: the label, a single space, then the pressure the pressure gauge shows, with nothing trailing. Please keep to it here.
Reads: 9.5 bar
